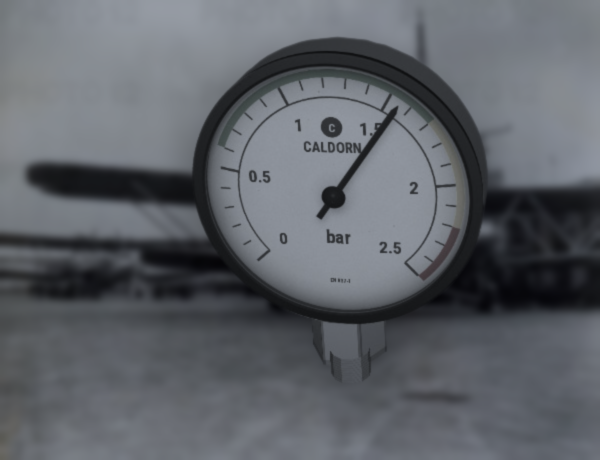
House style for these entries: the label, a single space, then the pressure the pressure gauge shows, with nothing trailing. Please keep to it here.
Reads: 1.55 bar
